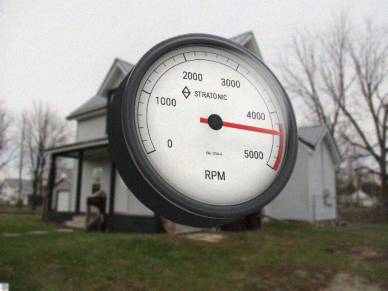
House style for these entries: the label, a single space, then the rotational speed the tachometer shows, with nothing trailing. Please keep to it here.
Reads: 4400 rpm
